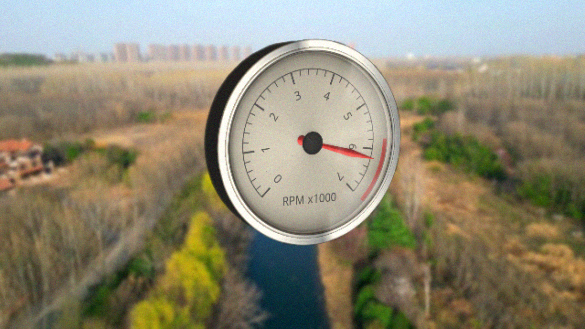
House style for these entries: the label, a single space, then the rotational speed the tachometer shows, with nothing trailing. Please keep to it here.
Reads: 6200 rpm
